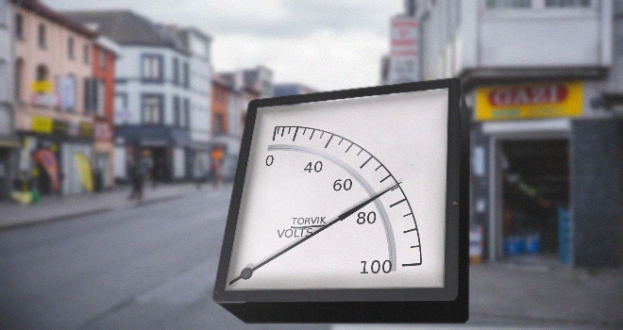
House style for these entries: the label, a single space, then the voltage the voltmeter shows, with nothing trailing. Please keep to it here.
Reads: 75 V
